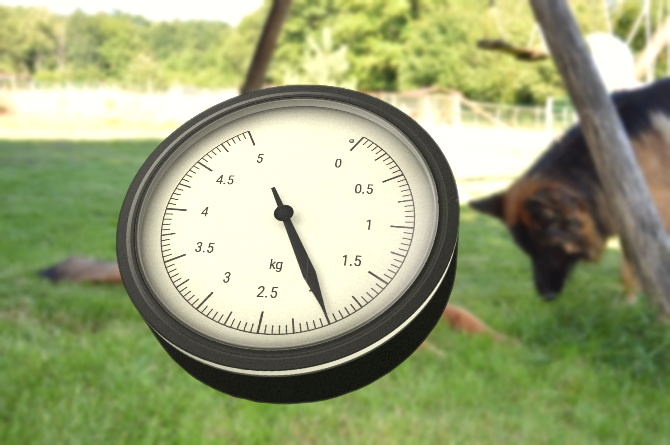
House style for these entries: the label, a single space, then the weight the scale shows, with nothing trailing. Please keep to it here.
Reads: 2 kg
